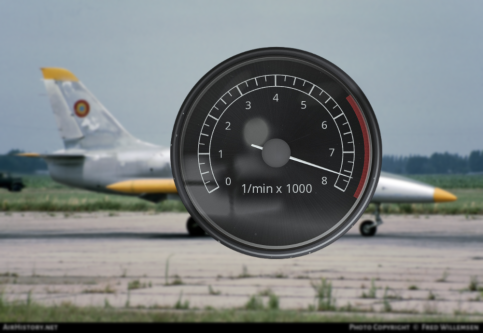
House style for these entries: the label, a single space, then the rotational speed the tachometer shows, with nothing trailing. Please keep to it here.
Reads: 7625 rpm
